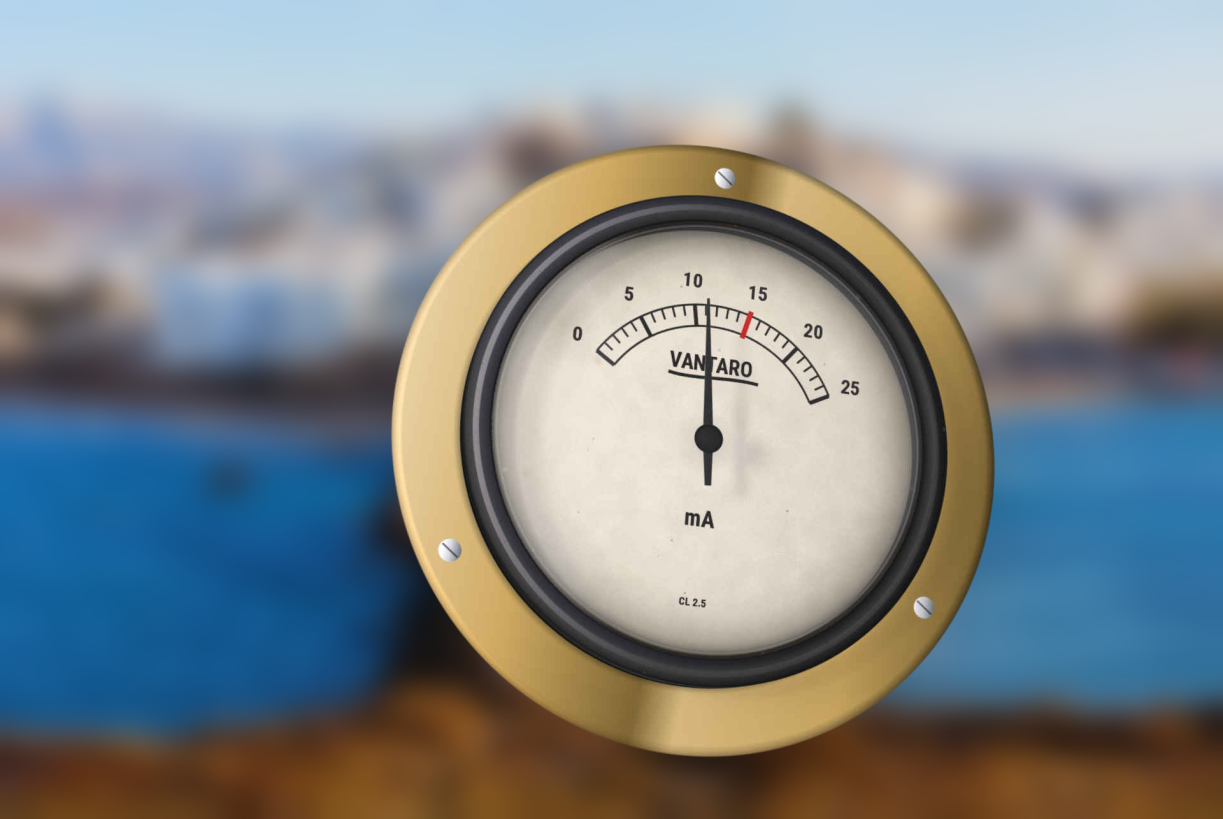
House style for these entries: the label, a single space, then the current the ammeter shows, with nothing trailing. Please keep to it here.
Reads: 11 mA
